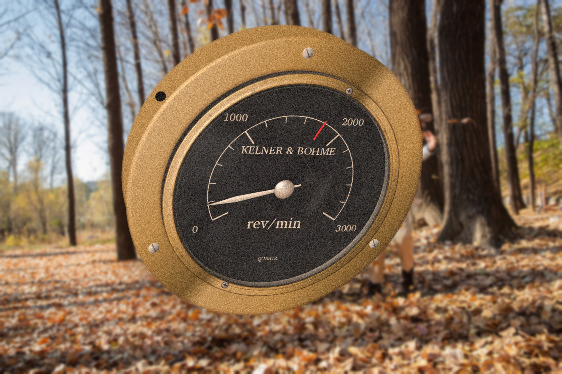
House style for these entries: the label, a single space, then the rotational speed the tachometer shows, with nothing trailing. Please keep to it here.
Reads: 200 rpm
